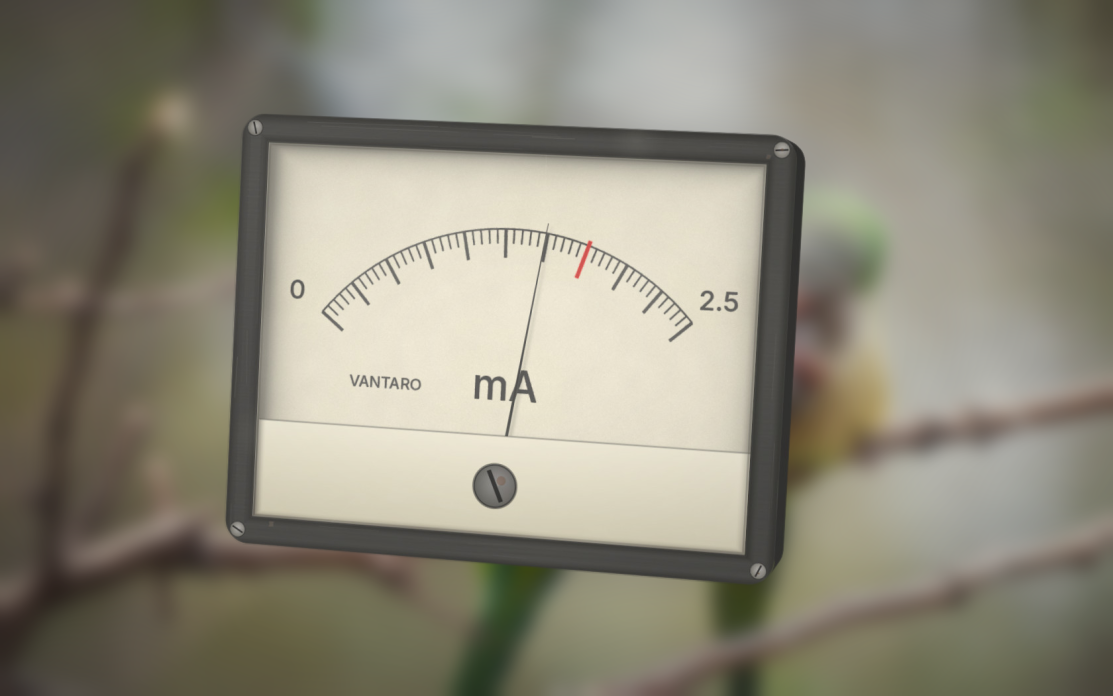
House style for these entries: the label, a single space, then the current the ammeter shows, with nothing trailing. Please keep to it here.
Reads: 1.5 mA
